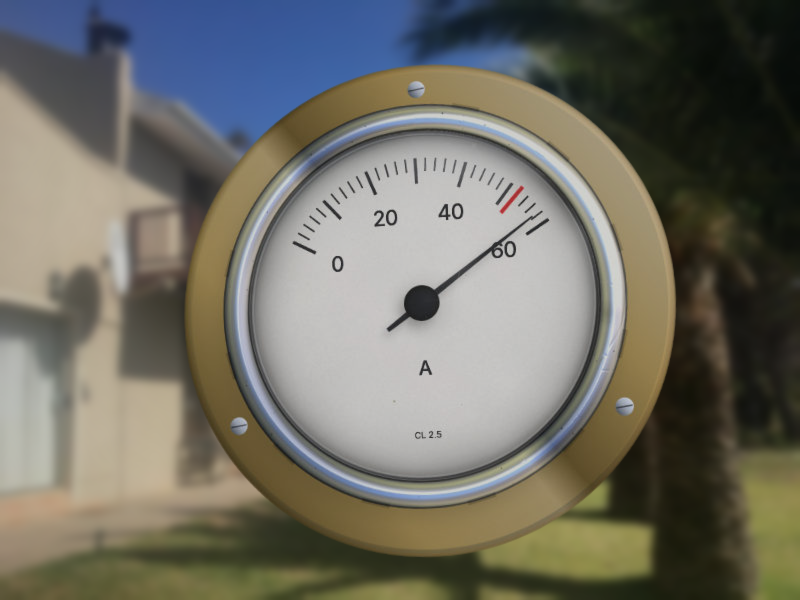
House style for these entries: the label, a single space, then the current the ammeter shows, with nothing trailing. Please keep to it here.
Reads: 58 A
